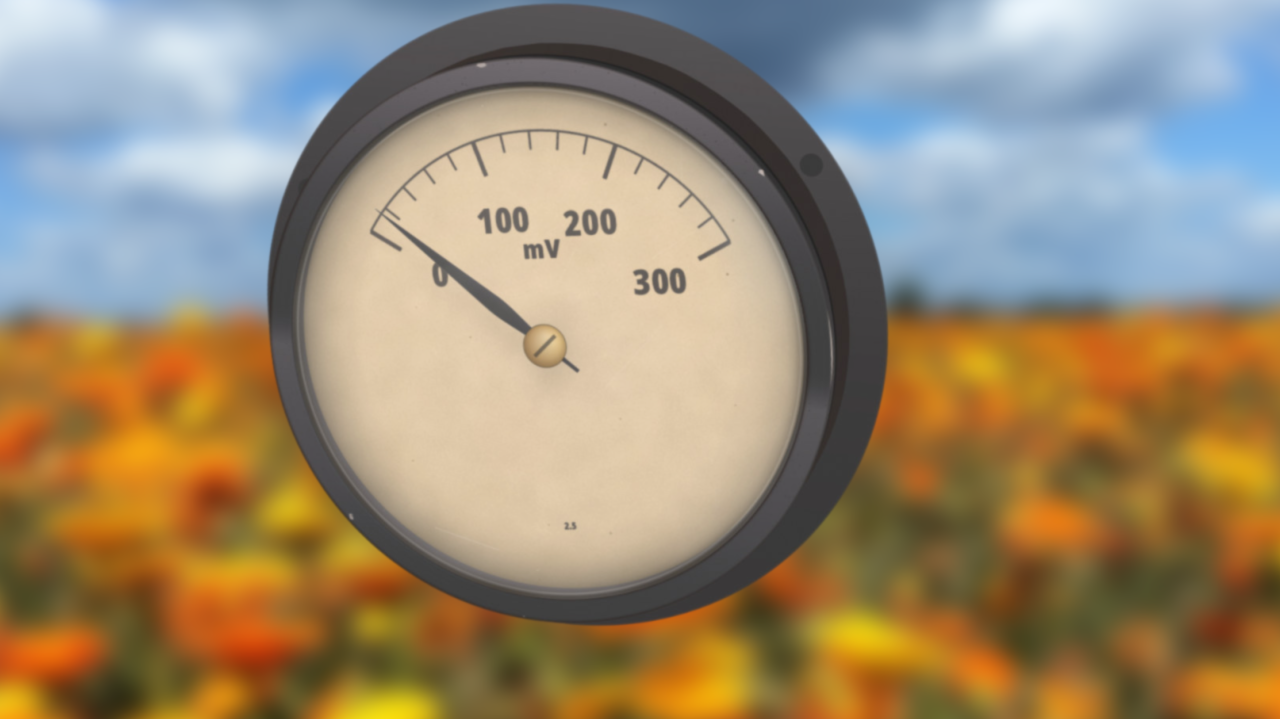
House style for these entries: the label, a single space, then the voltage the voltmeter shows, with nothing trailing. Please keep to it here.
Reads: 20 mV
